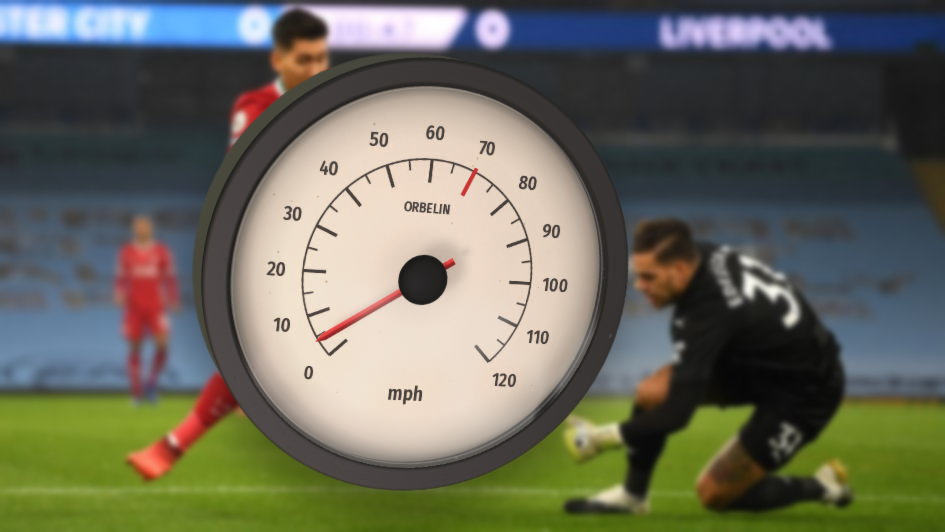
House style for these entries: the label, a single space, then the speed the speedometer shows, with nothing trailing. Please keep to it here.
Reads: 5 mph
